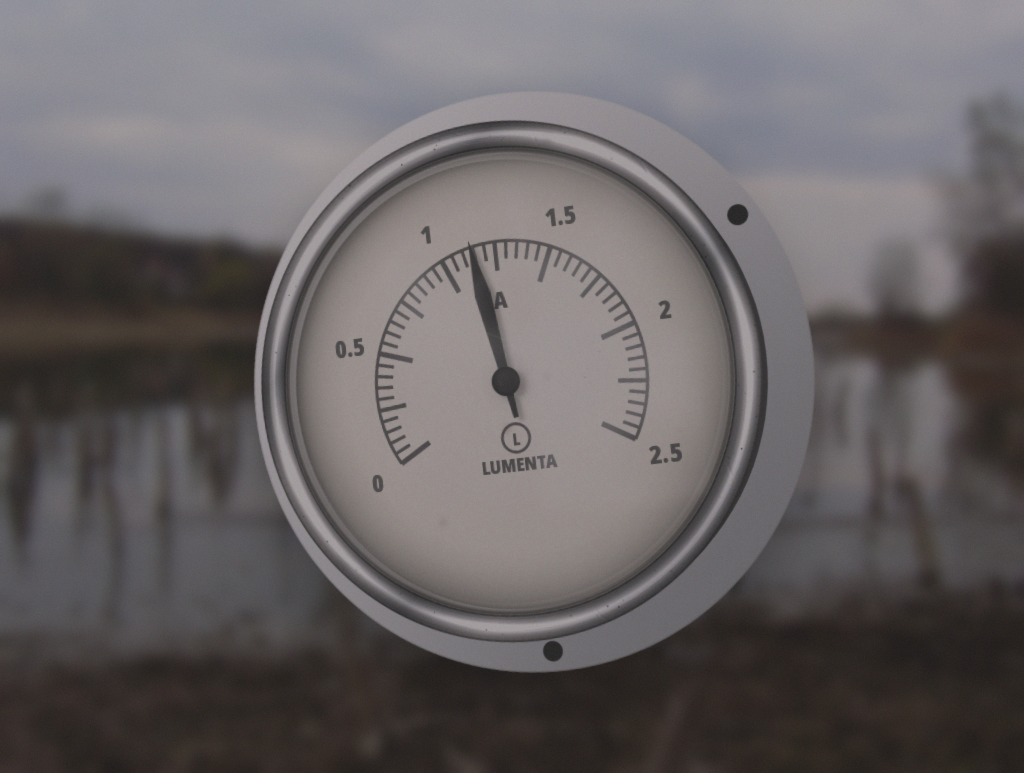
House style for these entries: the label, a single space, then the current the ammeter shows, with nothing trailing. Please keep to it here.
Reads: 1.15 A
